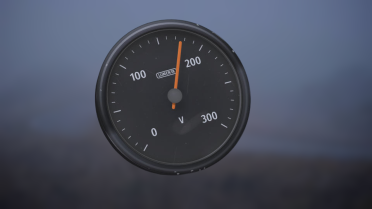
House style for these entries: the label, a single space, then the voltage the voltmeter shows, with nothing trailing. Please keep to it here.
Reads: 175 V
